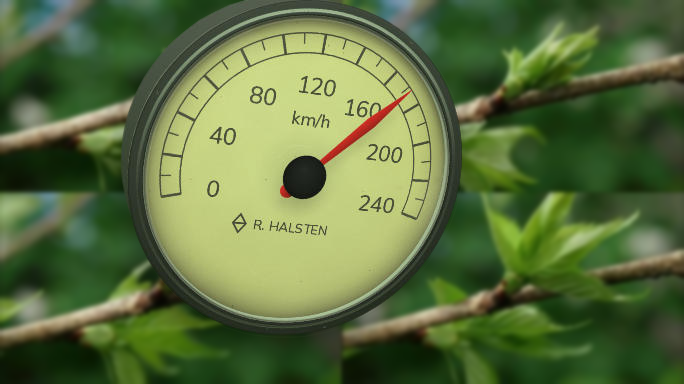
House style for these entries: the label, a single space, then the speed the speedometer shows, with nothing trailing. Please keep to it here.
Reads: 170 km/h
